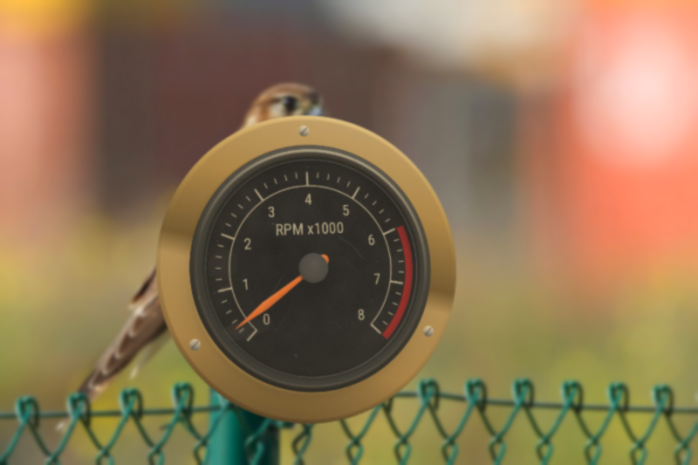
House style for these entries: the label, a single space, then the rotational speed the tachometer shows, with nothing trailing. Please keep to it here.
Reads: 300 rpm
